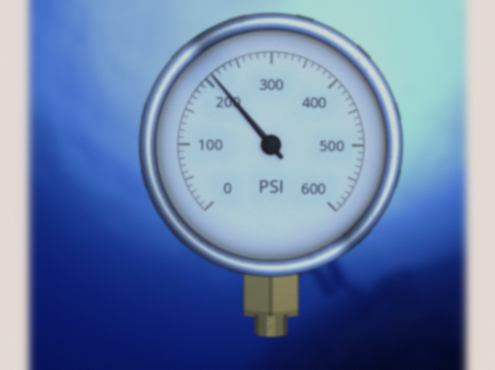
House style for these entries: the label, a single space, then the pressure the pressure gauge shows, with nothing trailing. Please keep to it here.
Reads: 210 psi
